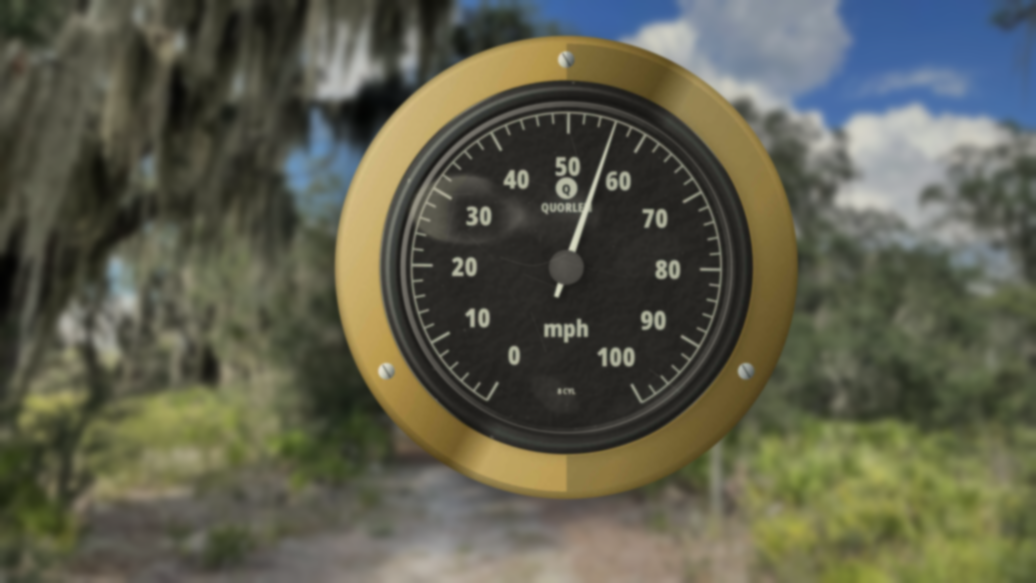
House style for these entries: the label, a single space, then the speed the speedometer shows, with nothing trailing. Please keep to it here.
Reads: 56 mph
